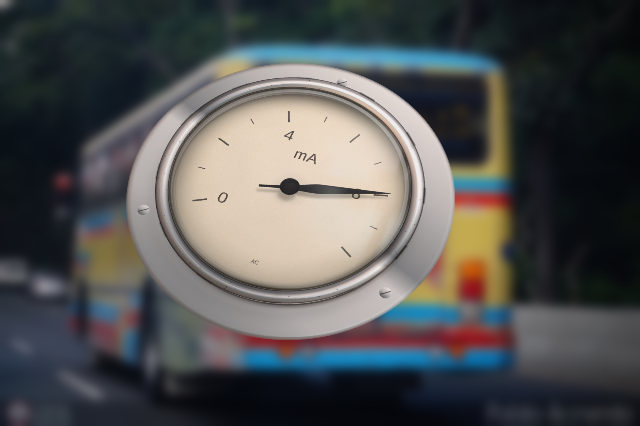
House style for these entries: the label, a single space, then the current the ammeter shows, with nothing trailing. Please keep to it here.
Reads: 8 mA
